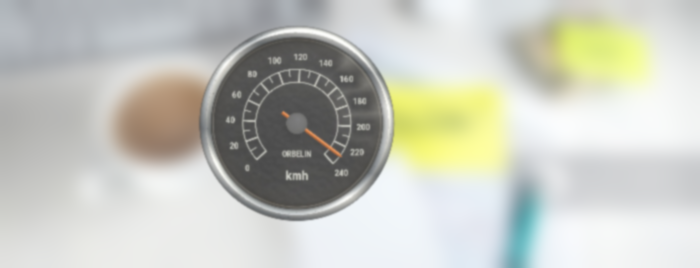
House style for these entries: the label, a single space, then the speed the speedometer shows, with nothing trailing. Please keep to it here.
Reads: 230 km/h
